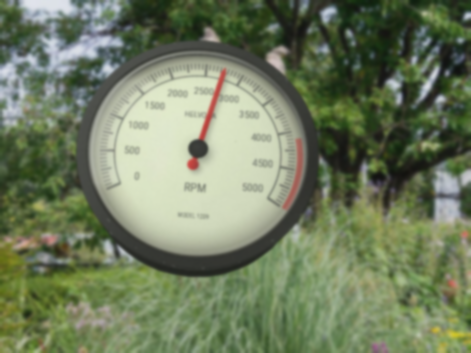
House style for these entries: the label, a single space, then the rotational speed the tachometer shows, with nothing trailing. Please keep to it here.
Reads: 2750 rpm
